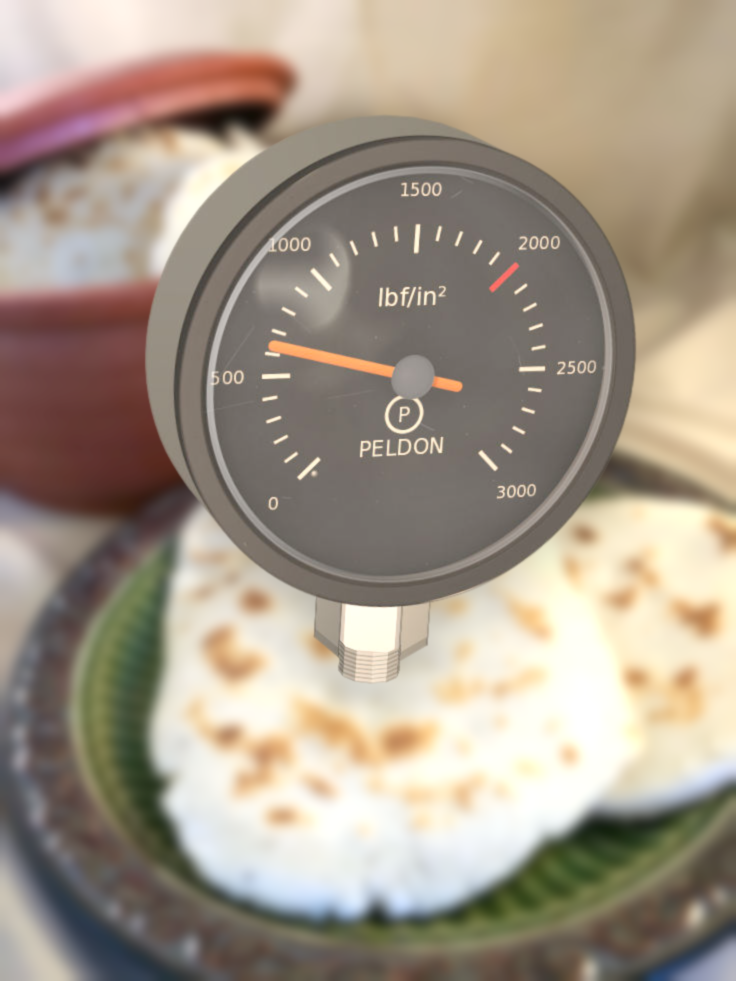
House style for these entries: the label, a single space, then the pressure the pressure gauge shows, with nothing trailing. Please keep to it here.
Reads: 650 psi
